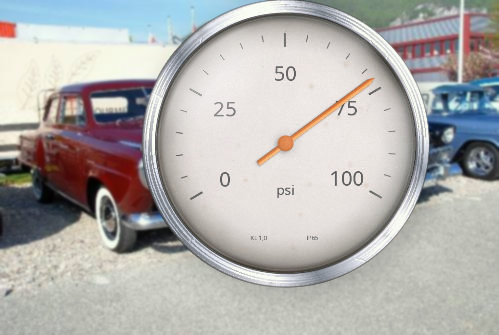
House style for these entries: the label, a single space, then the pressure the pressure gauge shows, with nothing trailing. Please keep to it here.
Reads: 72.5 psi
